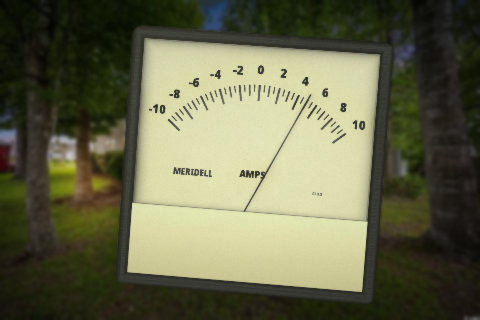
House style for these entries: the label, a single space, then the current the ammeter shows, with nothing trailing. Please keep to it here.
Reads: 5 A
